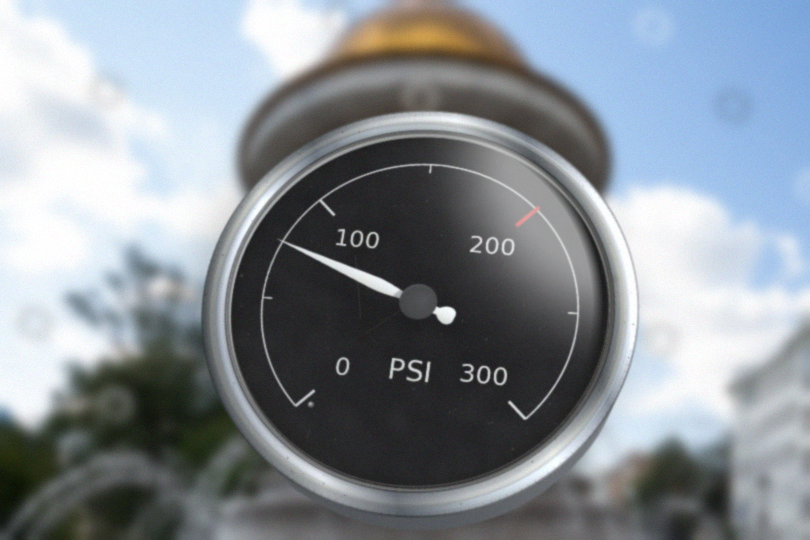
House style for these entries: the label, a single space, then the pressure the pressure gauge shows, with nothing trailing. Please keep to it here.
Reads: 75 psi
